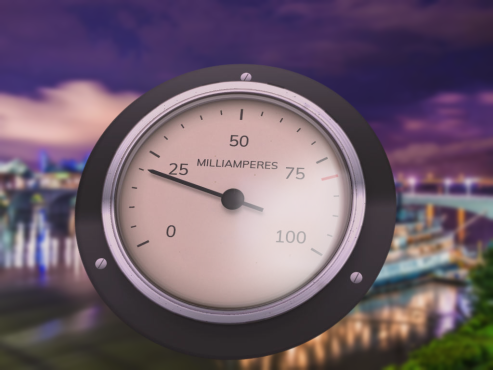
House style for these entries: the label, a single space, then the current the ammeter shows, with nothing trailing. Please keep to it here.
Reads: 20 mA
